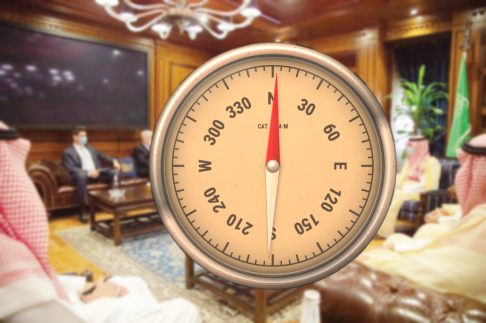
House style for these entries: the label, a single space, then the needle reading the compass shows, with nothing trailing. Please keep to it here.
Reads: 2.5 °
